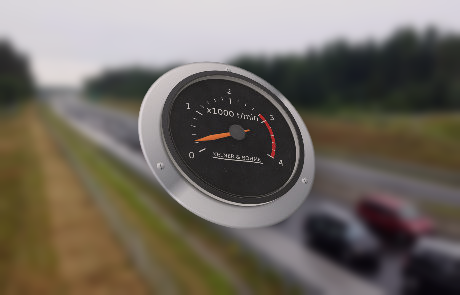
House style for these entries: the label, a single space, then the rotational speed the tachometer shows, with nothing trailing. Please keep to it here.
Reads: 200 rpm
